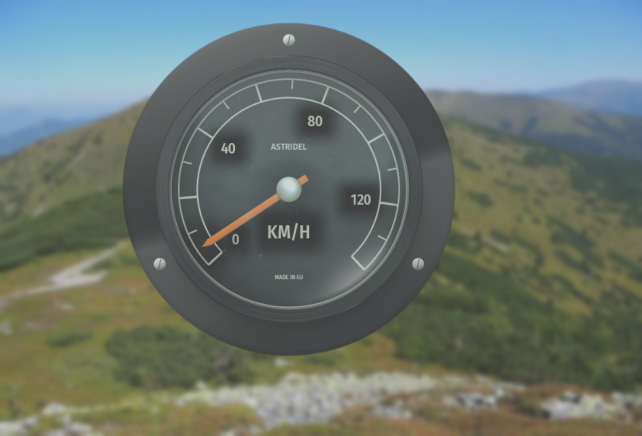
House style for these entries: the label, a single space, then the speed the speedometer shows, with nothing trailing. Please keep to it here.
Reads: 5 km/h
